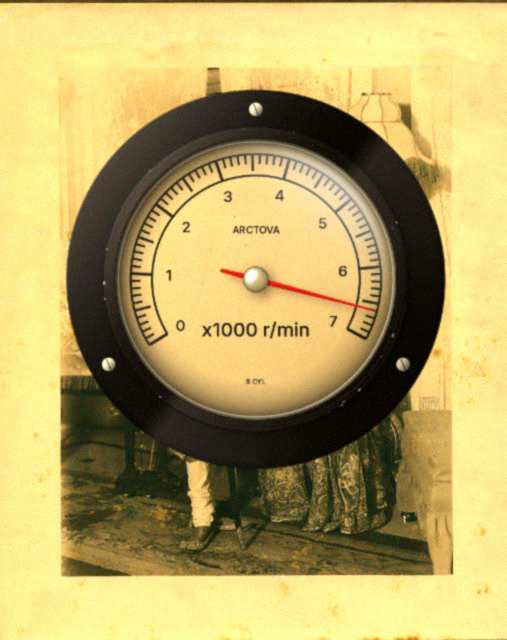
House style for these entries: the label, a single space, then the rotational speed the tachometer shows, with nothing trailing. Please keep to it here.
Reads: 6600 rpm
